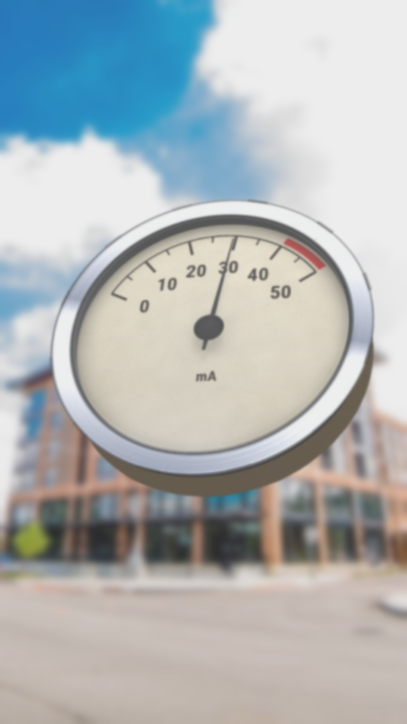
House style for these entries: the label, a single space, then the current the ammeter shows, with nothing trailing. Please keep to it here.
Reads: 30 mA
